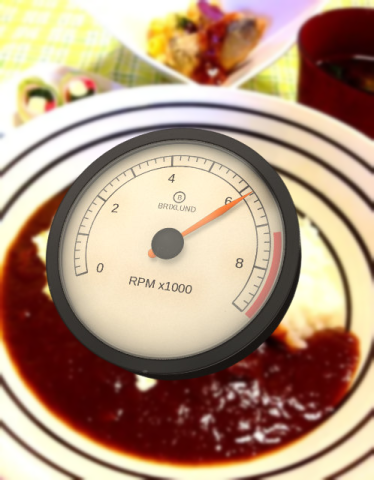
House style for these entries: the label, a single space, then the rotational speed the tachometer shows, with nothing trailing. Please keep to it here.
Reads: 6200 rpm
